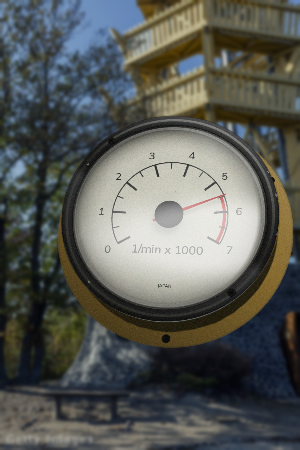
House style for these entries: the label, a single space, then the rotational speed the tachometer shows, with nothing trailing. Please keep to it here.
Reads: 5500 rpm
